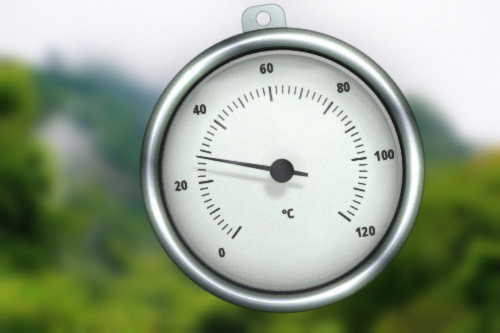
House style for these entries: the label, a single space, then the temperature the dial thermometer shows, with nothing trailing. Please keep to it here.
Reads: 28 °C
